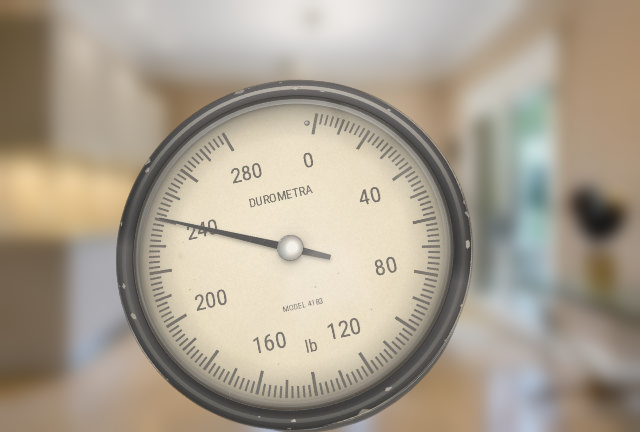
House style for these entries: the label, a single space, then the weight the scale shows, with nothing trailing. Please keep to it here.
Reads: 240 lb
